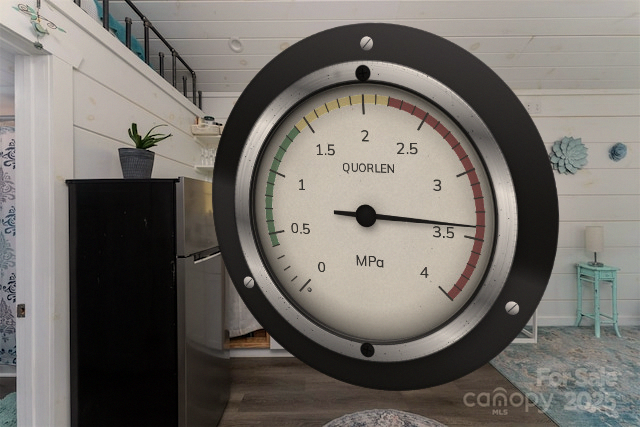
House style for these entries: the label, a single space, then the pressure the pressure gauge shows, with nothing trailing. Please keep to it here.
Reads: 3.4 MPa
